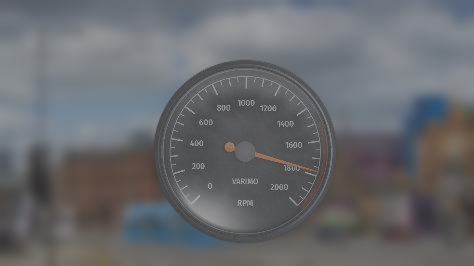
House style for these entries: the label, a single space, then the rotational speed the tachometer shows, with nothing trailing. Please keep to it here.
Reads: 1775 rpm
